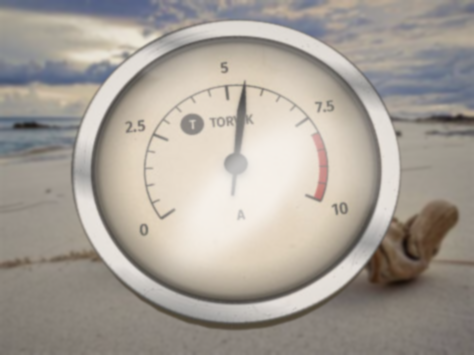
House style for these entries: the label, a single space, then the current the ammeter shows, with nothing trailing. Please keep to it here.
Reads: 5.5 A
